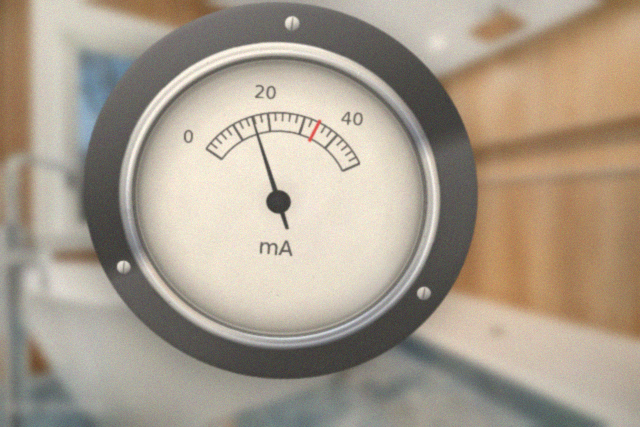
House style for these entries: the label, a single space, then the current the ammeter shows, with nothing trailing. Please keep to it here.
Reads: 16 mA
